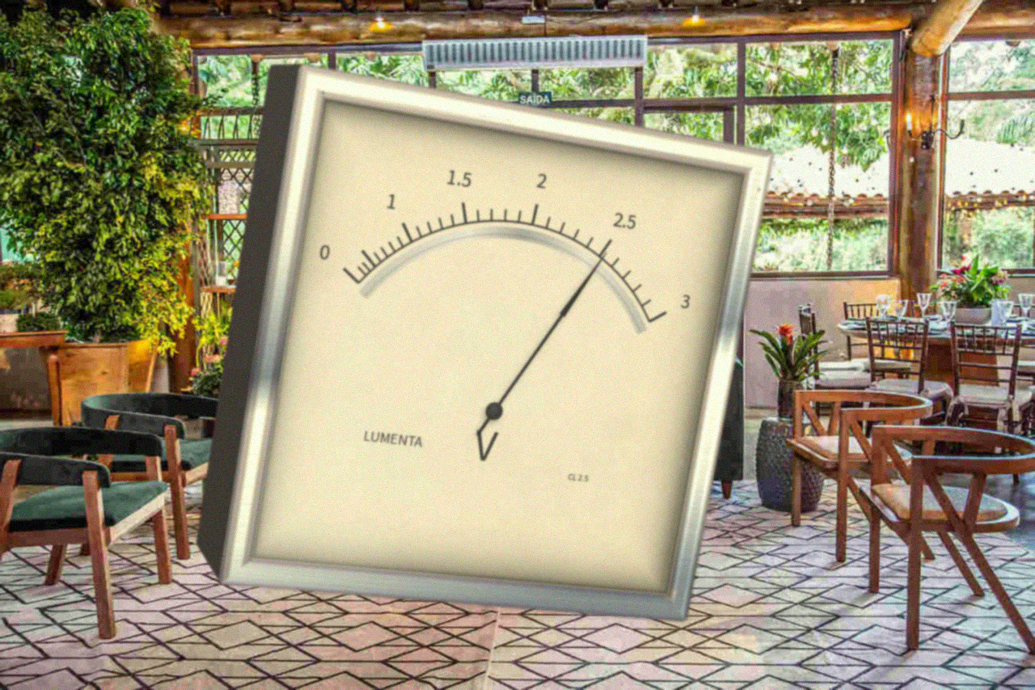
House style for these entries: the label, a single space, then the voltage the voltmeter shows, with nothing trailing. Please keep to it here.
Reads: 2.5 V
